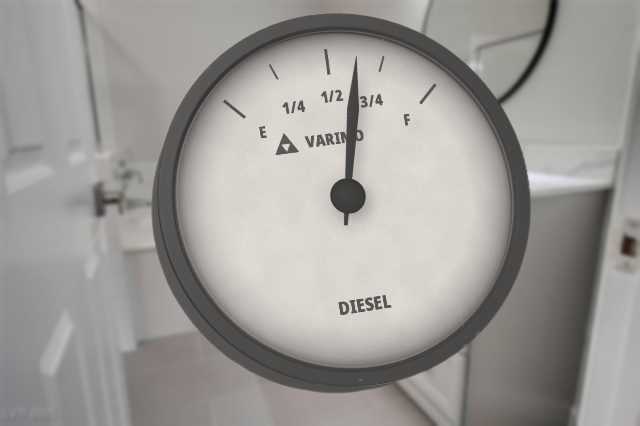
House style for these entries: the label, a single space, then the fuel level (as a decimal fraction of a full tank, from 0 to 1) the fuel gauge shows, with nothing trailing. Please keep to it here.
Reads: 0.625
